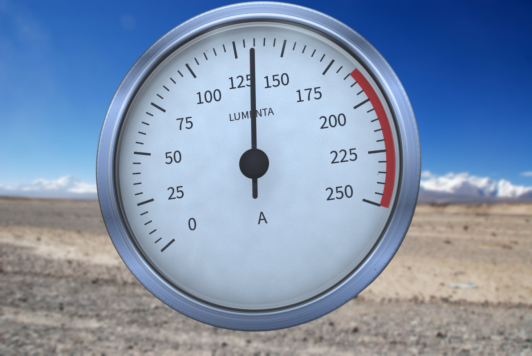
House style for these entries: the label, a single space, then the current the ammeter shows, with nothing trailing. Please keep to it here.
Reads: 135 A
